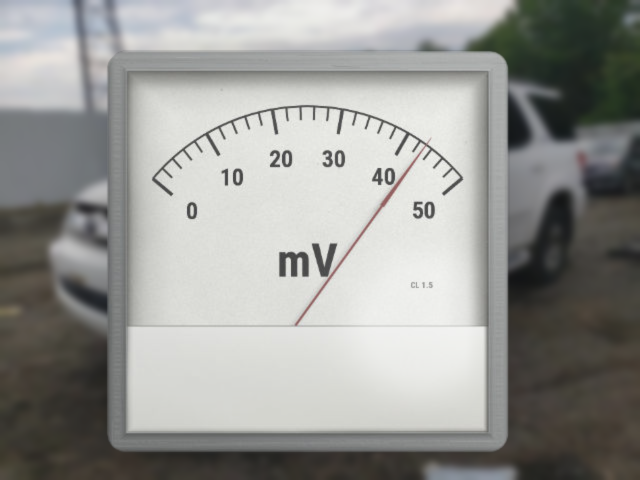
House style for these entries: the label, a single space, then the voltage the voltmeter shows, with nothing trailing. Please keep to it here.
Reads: 43 mV
